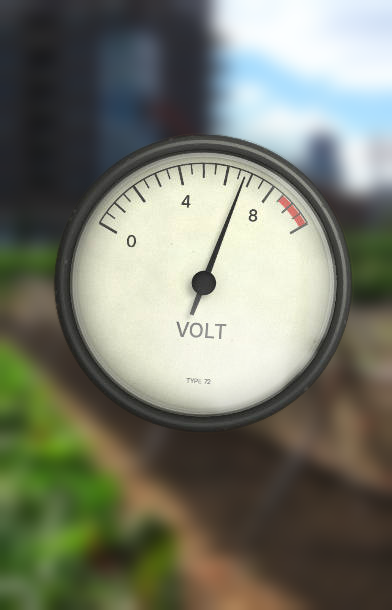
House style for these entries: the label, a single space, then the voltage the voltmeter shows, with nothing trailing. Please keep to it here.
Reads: 6.75 V
